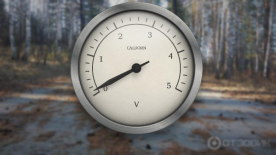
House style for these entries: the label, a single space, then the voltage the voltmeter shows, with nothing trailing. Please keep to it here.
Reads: 0.1 V
